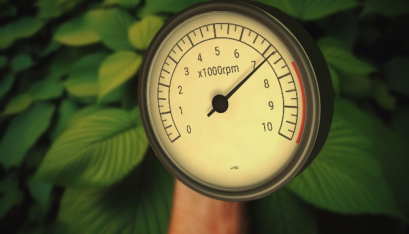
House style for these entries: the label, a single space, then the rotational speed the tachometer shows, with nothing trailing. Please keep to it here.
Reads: 7250 rpm
